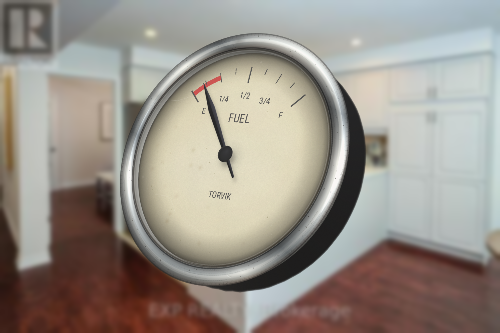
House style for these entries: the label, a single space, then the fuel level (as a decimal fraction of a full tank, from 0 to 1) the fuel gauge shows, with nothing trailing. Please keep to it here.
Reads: 0.125
